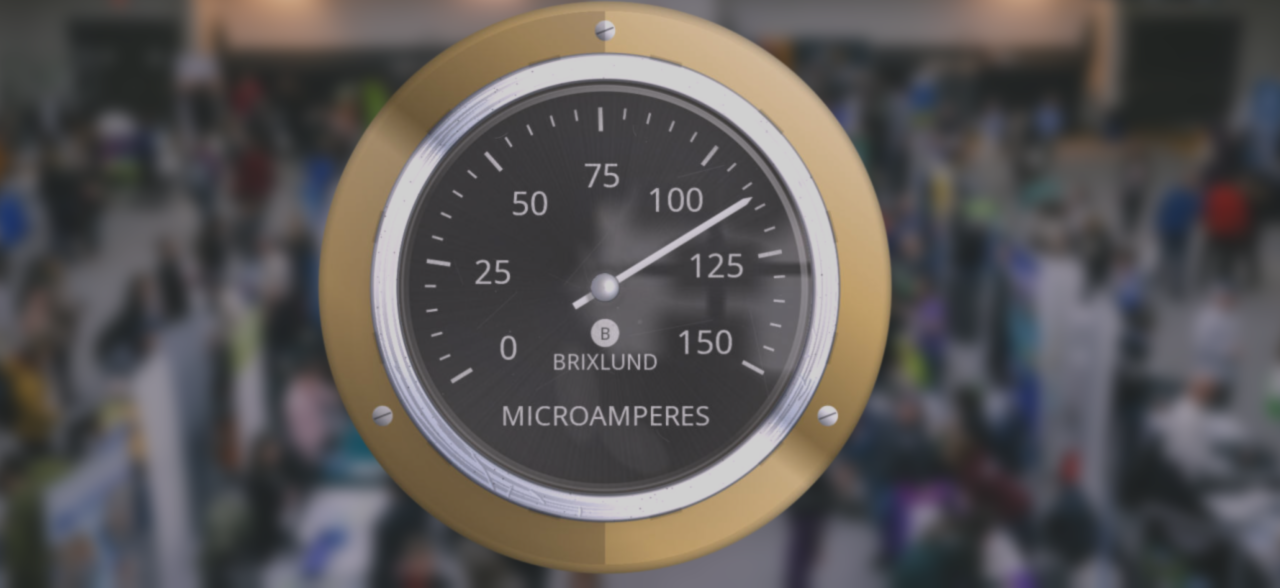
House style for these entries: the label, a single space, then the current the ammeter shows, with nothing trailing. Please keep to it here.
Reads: 112.5 µA
